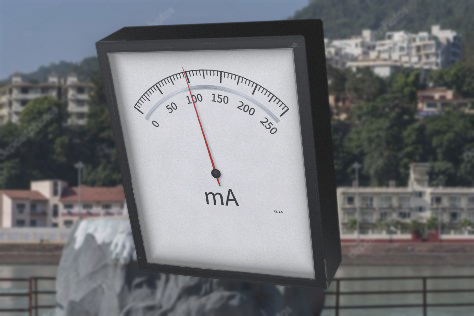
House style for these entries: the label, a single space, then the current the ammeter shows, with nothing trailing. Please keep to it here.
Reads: 100 mA
